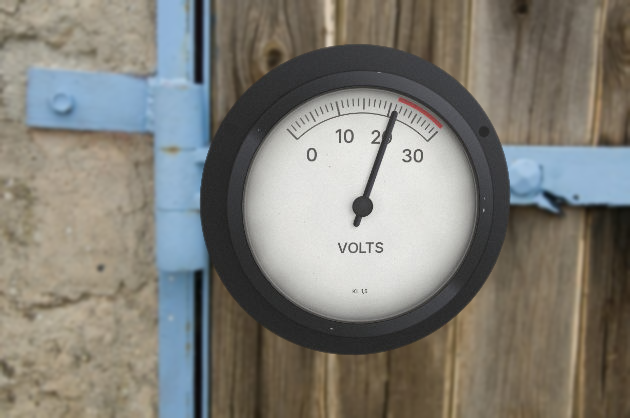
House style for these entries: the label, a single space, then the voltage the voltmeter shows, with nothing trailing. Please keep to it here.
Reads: 21 V
